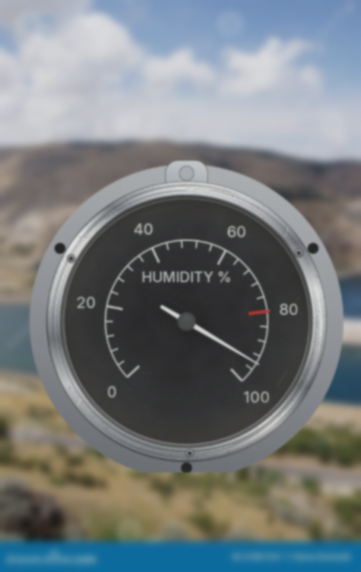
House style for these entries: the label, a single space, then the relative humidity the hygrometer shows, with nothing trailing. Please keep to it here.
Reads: 94 %
